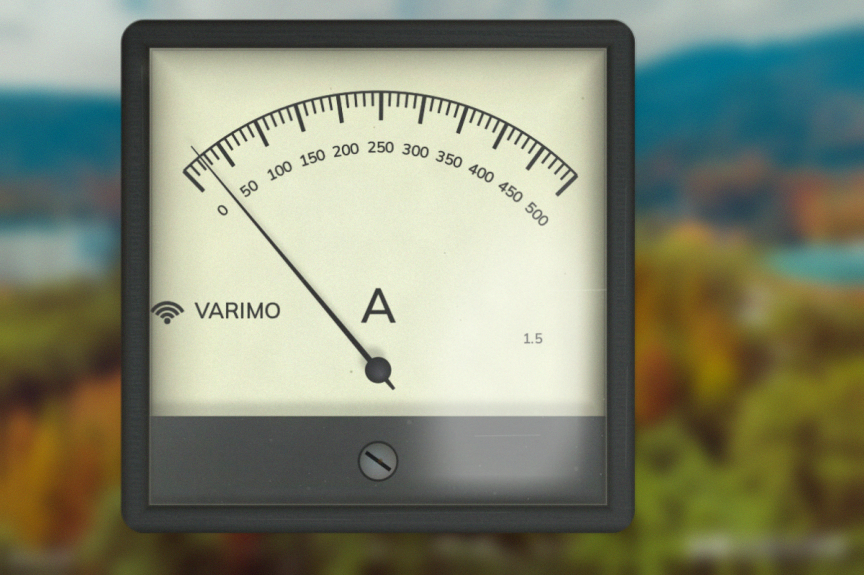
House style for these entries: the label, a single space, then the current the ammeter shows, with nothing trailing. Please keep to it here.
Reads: 25 A
